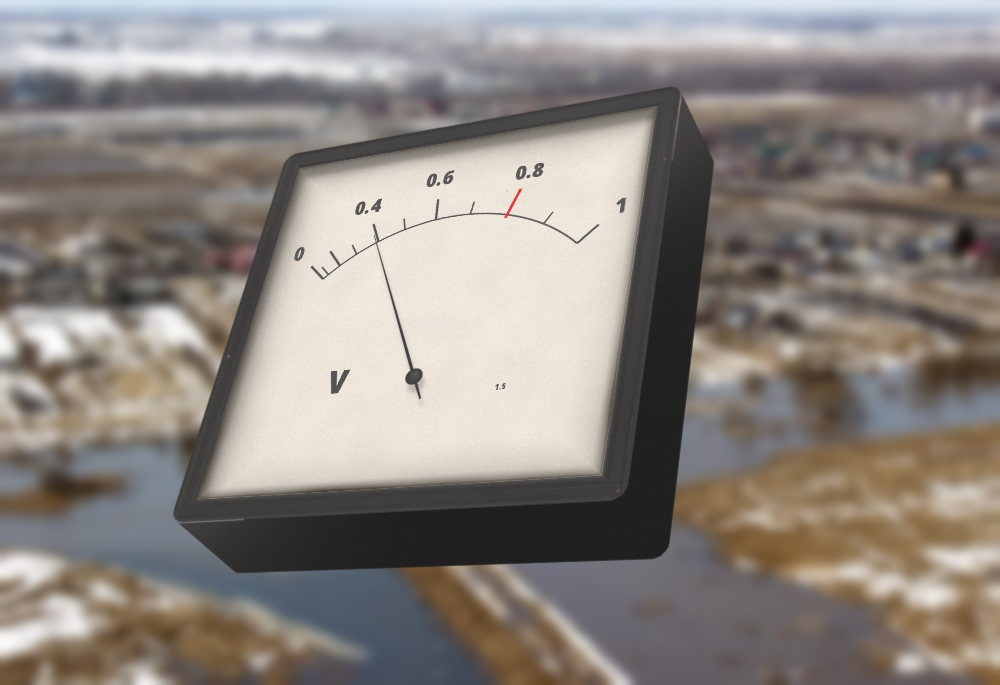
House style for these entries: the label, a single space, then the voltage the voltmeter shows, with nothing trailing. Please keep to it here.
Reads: 0.4 V
